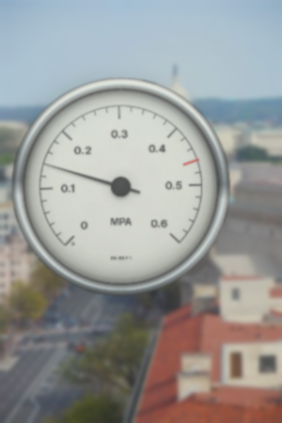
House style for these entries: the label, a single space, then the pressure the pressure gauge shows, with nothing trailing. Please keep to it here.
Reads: 0.14 MPa
